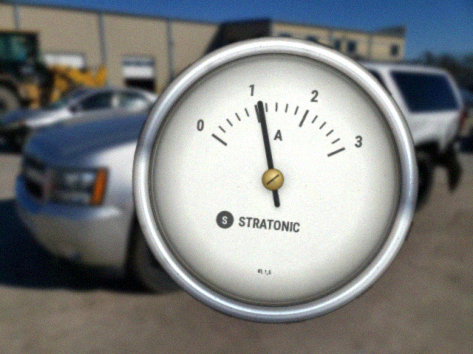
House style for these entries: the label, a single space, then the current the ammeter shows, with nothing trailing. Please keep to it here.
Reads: 1.1 A
